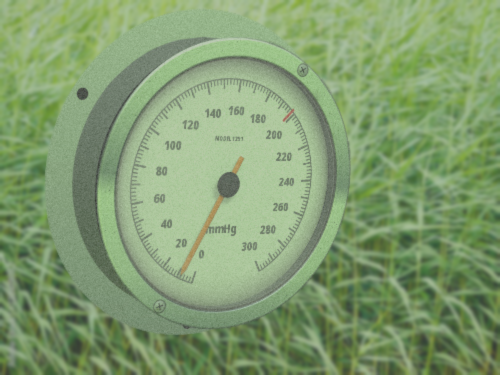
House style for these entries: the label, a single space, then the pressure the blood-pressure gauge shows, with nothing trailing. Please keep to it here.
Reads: 10 mmHg
